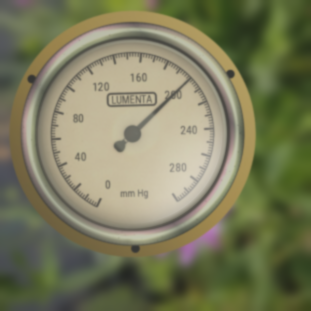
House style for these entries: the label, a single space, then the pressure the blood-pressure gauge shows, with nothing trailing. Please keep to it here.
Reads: 200 mmHg
